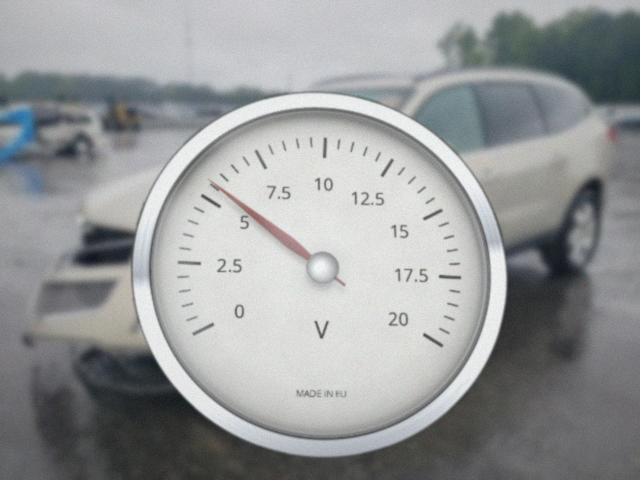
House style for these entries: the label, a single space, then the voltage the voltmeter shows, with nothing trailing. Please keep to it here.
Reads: 5.5 V
